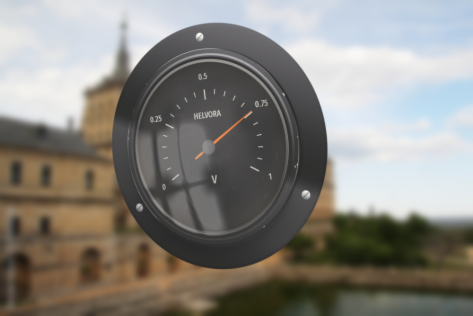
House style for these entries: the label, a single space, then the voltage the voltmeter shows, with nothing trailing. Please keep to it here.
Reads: 0.75 V
